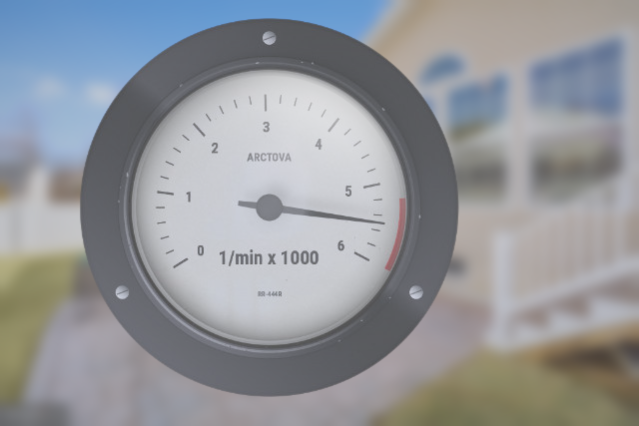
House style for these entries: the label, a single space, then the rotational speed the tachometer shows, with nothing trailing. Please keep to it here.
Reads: 5500 rpm
